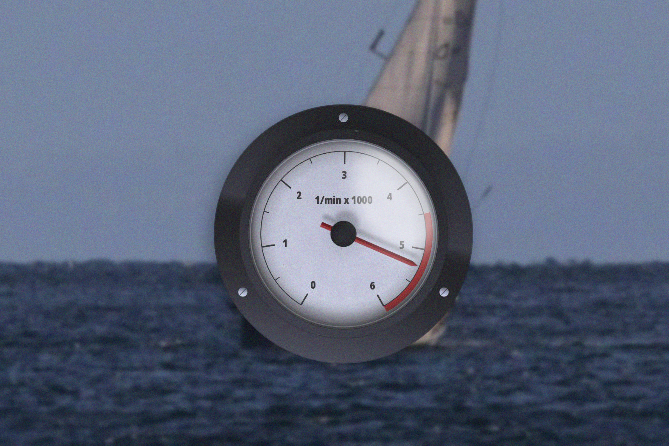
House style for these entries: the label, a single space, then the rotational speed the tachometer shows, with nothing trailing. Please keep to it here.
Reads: 5250 rpm
